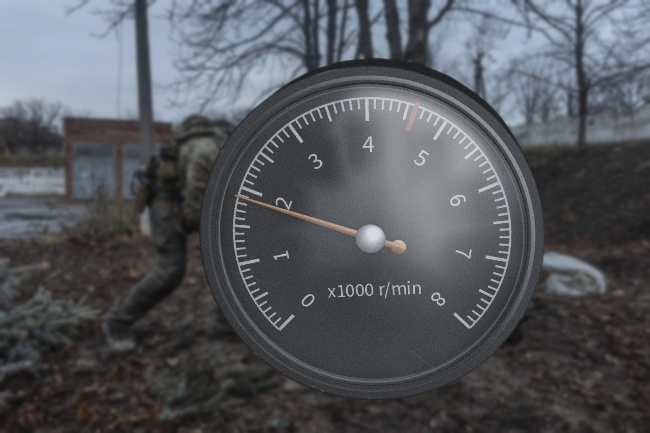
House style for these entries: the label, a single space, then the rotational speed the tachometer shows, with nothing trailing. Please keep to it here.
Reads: 1900 rpm
